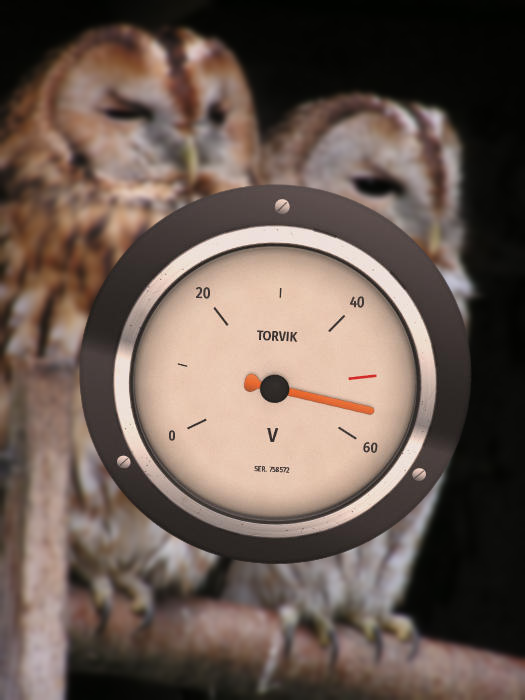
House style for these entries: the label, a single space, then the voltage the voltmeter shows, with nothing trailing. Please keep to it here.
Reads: 55 V
